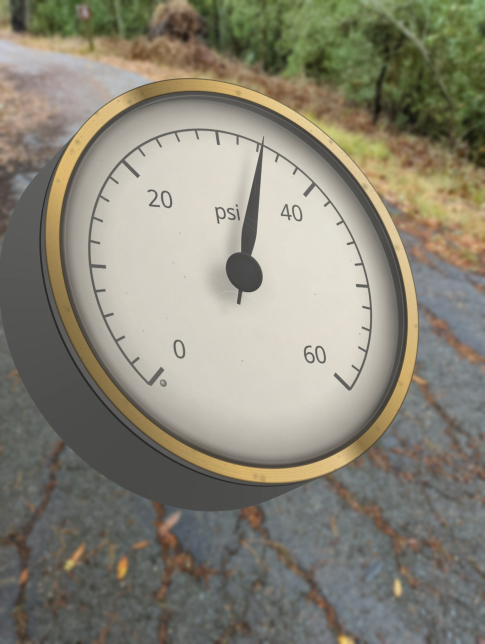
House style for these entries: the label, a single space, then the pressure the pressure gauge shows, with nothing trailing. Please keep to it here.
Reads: 34 psi
